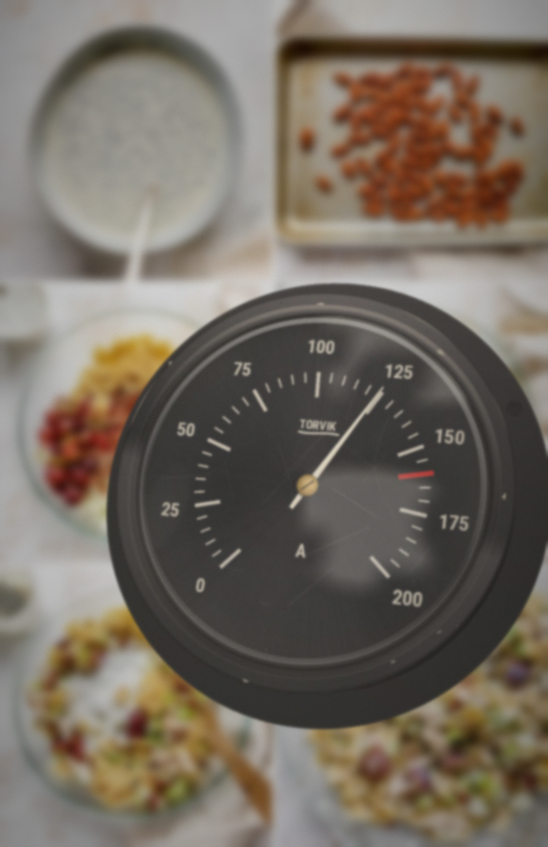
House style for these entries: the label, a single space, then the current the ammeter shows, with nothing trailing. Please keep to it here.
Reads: 125 A
